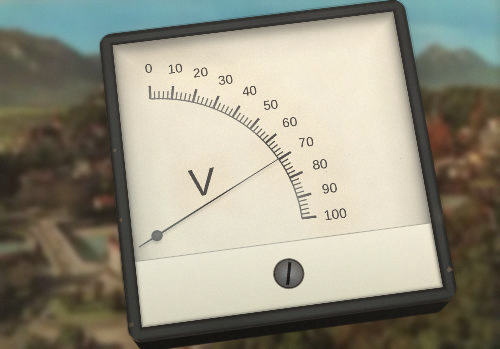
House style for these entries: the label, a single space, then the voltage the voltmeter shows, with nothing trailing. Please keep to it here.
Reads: 70 V
